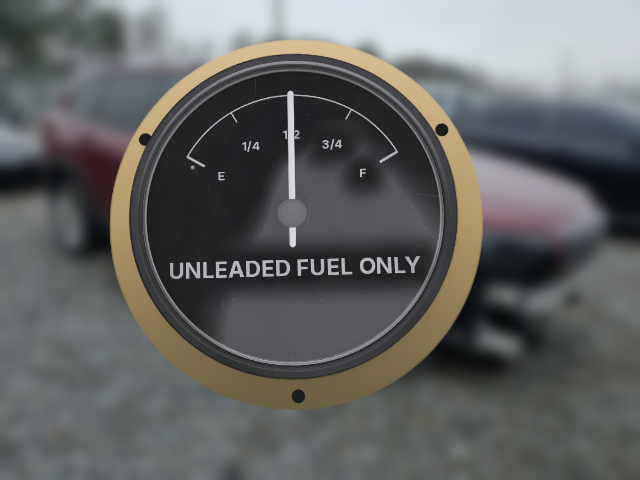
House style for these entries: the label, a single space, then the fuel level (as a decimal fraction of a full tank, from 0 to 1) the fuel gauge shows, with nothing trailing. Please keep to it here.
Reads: 0.5
